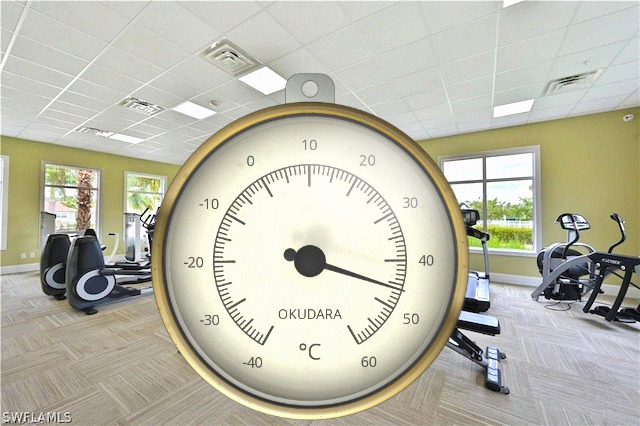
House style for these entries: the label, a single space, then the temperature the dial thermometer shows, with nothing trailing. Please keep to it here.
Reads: 46 °C
